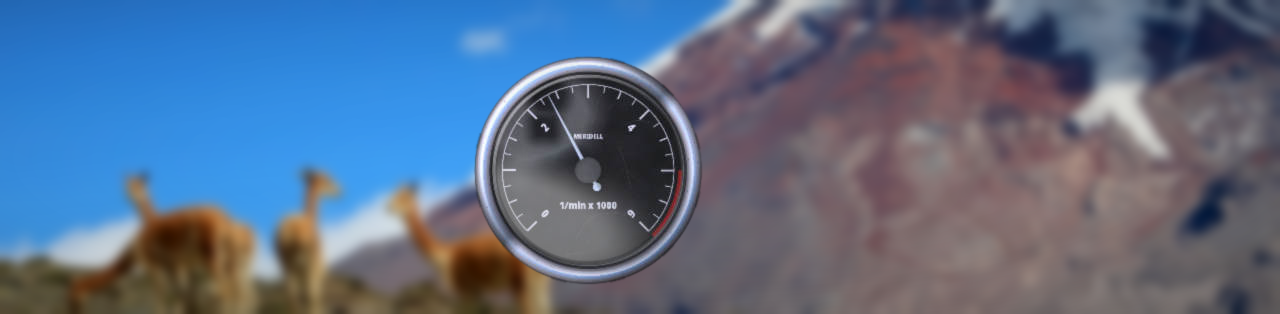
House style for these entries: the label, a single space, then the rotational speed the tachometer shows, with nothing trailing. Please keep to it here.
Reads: 2375 rpm
